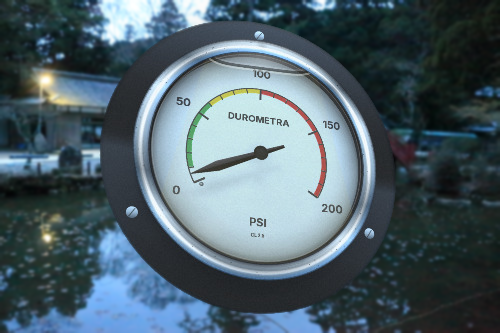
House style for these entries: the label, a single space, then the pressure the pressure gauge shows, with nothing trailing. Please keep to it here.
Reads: 5 psi
